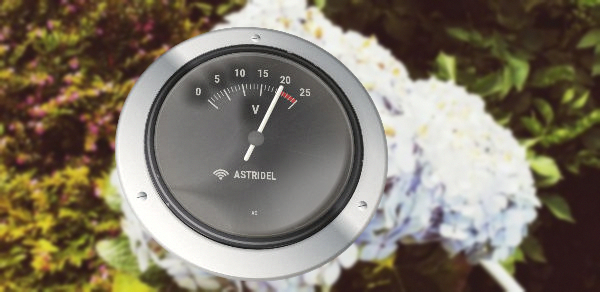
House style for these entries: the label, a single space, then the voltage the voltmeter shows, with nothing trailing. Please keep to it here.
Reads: 20 V
